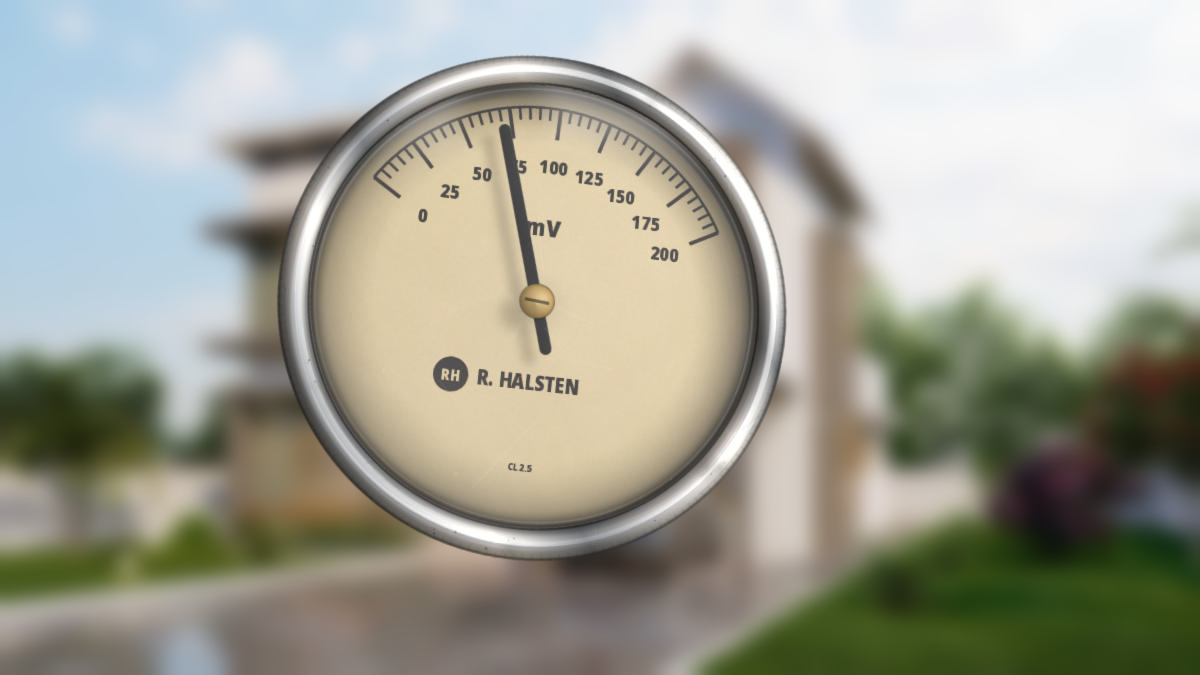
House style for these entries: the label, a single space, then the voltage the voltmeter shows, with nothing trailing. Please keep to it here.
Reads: 70 mV
